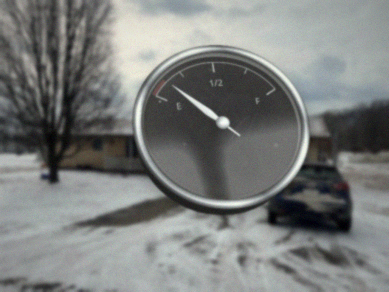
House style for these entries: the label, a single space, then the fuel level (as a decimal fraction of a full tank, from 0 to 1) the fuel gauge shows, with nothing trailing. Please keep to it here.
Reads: 0.125
